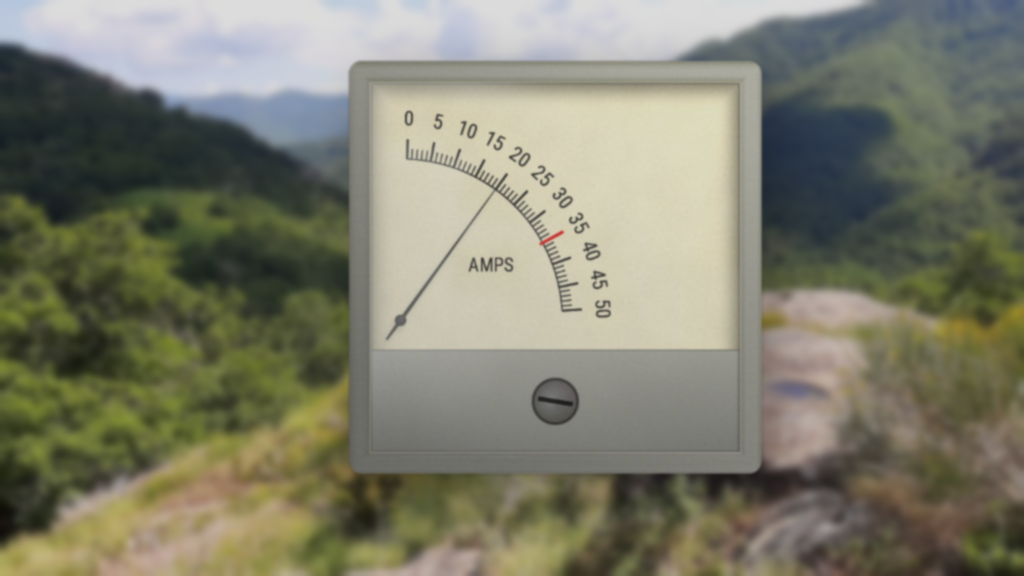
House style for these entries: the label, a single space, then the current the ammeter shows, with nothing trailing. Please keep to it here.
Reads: 20 A
